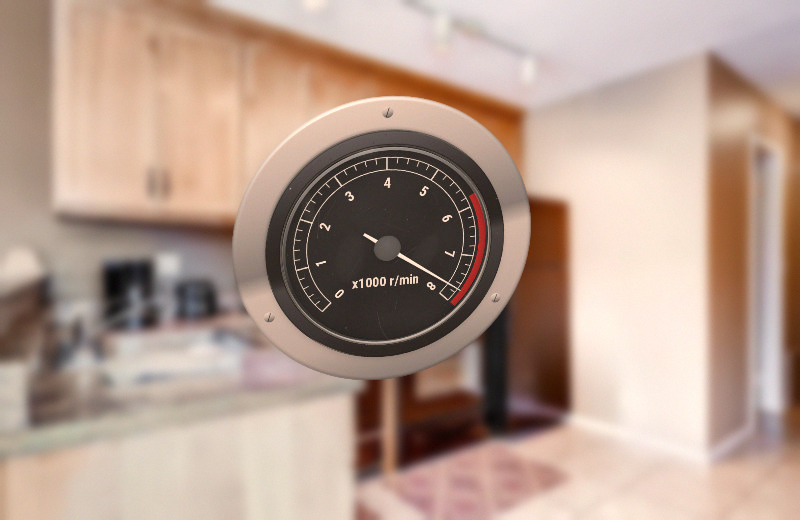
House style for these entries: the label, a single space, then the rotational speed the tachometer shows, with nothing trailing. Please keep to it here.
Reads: 7700 rpm
